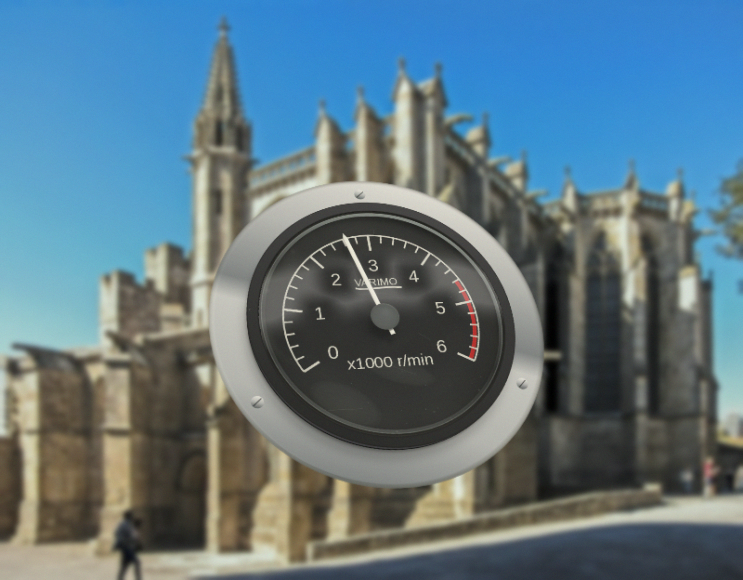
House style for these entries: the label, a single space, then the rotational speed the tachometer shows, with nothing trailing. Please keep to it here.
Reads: 2600 rpm
